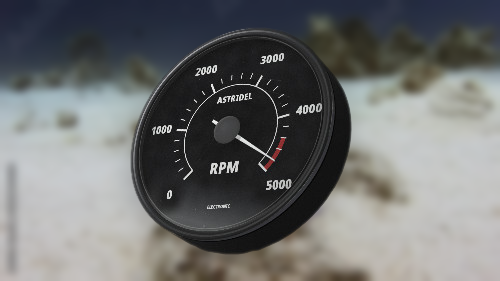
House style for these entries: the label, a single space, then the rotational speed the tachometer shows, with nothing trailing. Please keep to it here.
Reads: 4800 rpm
